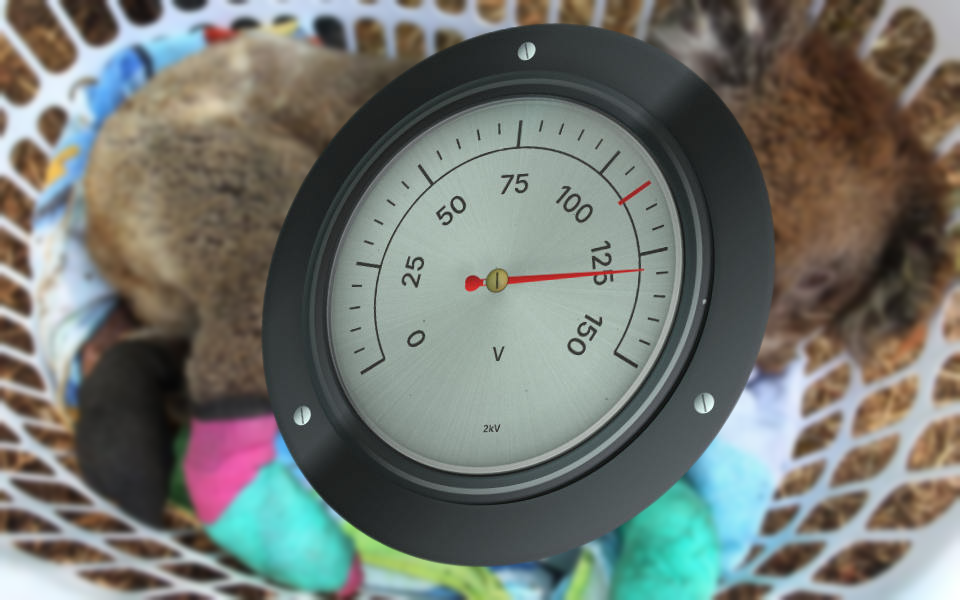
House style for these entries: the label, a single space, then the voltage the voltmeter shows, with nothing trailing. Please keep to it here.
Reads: 130 V
